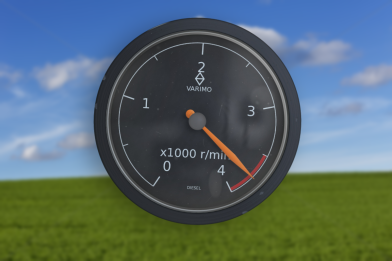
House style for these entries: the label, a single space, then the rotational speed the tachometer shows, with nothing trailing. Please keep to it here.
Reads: 3750 rpm
